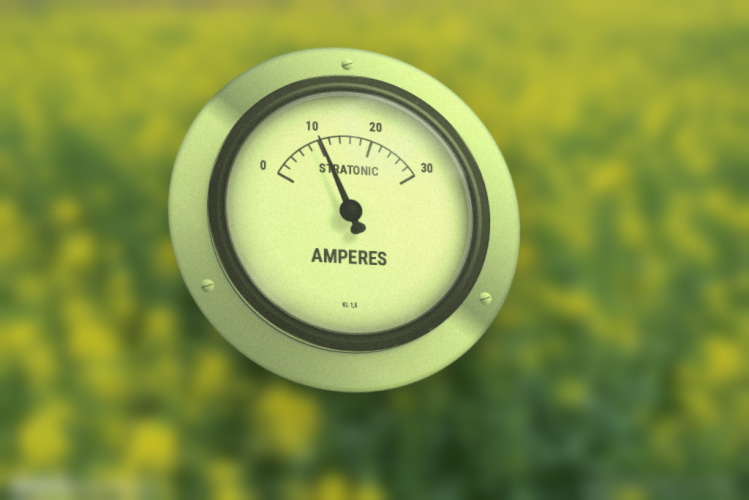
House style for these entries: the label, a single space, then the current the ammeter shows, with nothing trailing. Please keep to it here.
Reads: 10 A
